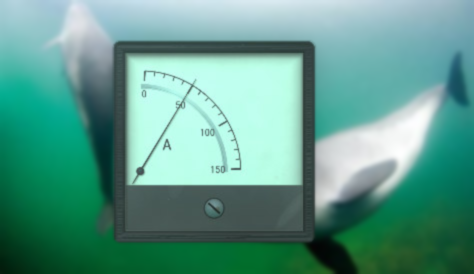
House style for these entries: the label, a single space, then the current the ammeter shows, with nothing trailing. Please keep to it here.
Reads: 50 A
